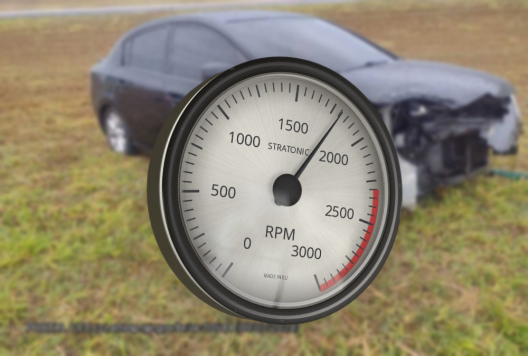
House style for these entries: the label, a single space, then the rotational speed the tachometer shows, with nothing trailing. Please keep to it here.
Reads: 1800 rpm
